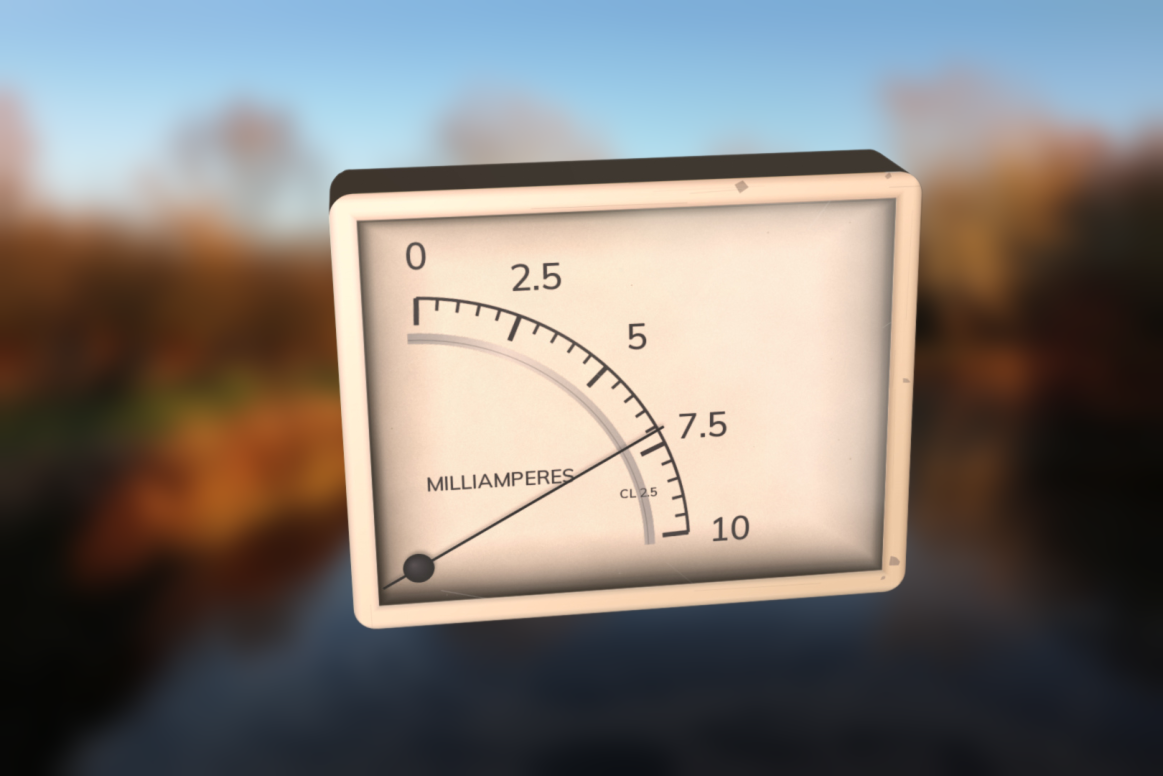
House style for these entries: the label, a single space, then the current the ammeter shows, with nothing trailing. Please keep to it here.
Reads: 7 mA
